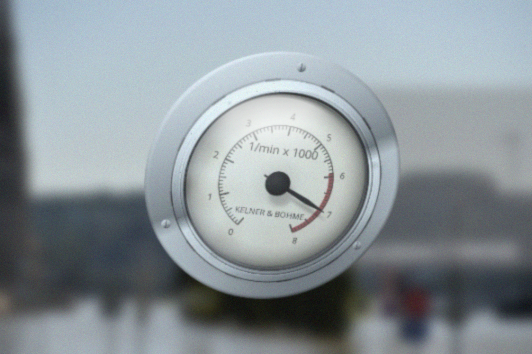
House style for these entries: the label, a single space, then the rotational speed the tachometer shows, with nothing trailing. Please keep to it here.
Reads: 7000 rpm
